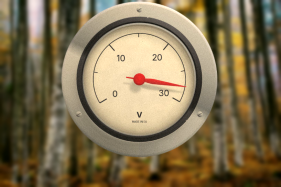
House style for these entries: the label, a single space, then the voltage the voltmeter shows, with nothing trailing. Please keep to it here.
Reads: 27.5 V
